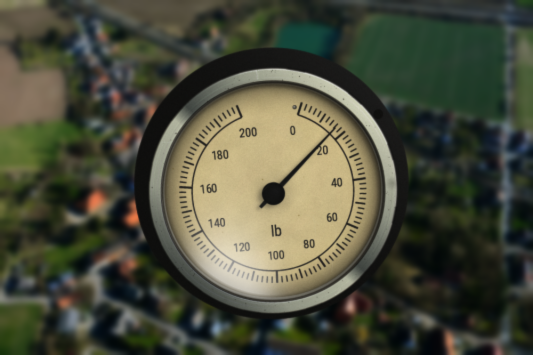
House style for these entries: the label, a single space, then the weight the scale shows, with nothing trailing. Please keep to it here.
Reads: 16 lb
